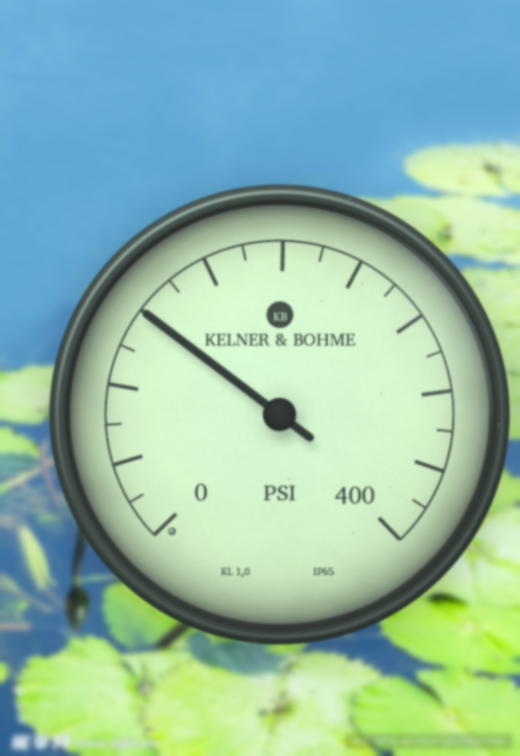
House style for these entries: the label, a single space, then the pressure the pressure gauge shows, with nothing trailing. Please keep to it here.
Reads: 120 psi
